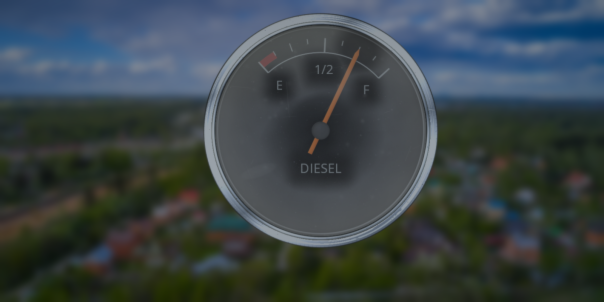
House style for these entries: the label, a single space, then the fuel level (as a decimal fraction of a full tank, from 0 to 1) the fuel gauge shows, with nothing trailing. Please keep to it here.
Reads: 0.75
